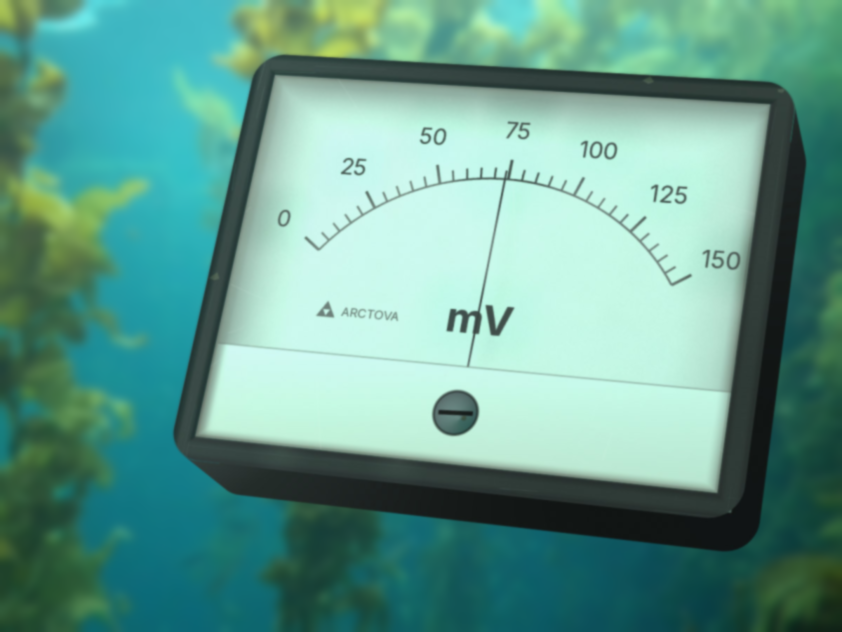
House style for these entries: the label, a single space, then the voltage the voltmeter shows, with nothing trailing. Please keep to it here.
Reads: 75 mV
